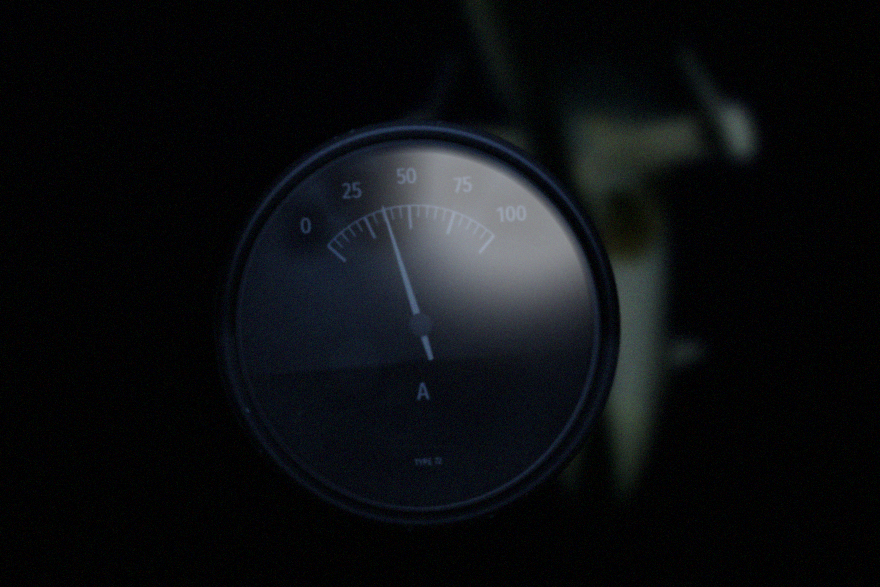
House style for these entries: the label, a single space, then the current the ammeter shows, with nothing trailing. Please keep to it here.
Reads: 35 A
